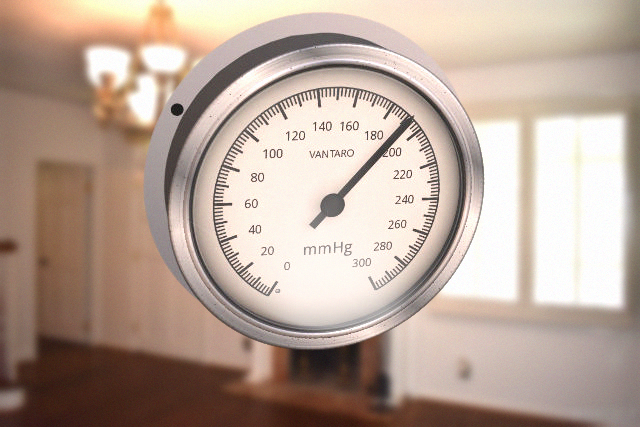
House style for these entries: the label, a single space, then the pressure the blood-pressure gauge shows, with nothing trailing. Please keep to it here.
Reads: 190 mmHg
